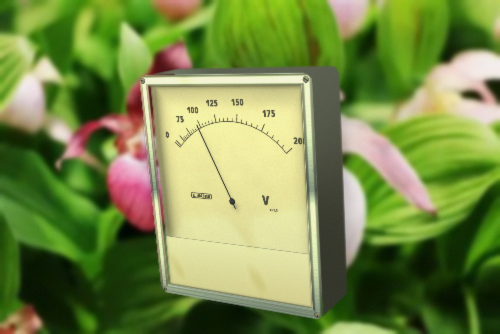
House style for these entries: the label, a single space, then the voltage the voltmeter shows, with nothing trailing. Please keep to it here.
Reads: 100 V
